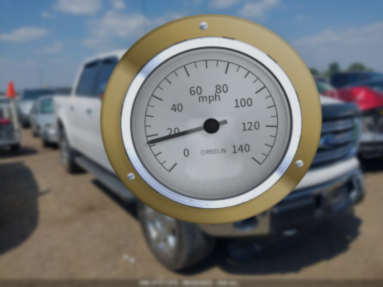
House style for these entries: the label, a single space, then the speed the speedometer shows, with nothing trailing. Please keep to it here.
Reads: 17.5 mph
